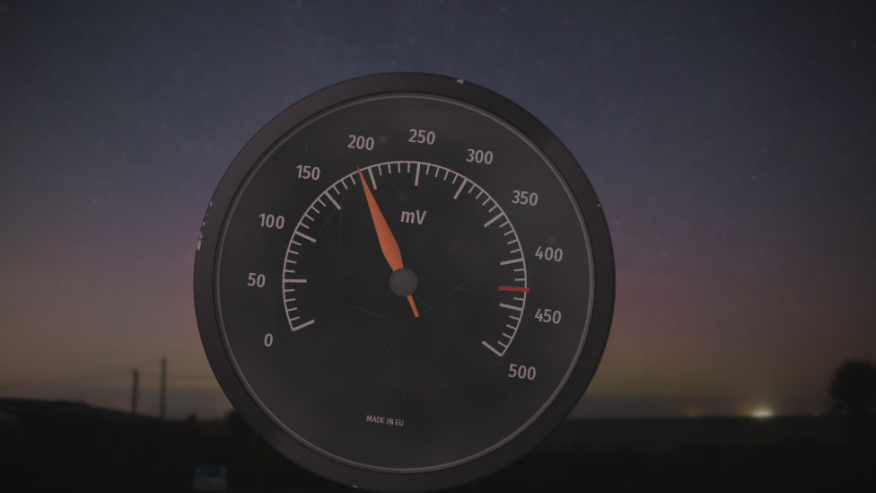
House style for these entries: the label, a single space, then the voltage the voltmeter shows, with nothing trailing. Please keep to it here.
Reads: 190 mV
